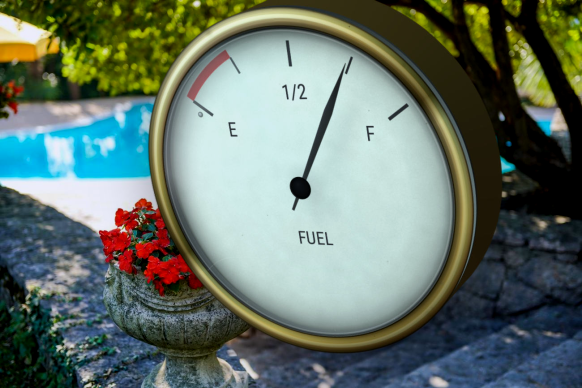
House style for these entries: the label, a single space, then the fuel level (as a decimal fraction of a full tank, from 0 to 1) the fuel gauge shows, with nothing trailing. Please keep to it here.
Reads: 0.75
